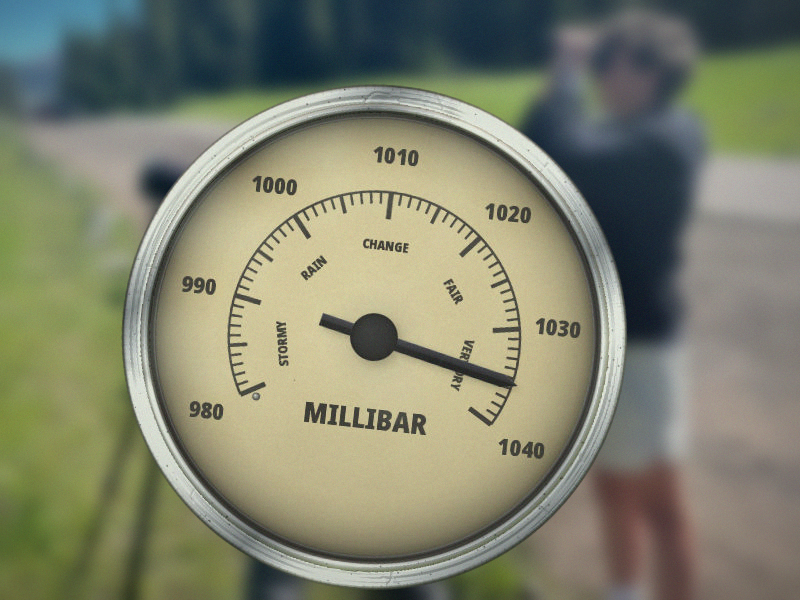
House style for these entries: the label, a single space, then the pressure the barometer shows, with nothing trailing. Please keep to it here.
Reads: 1035.5 mbar
